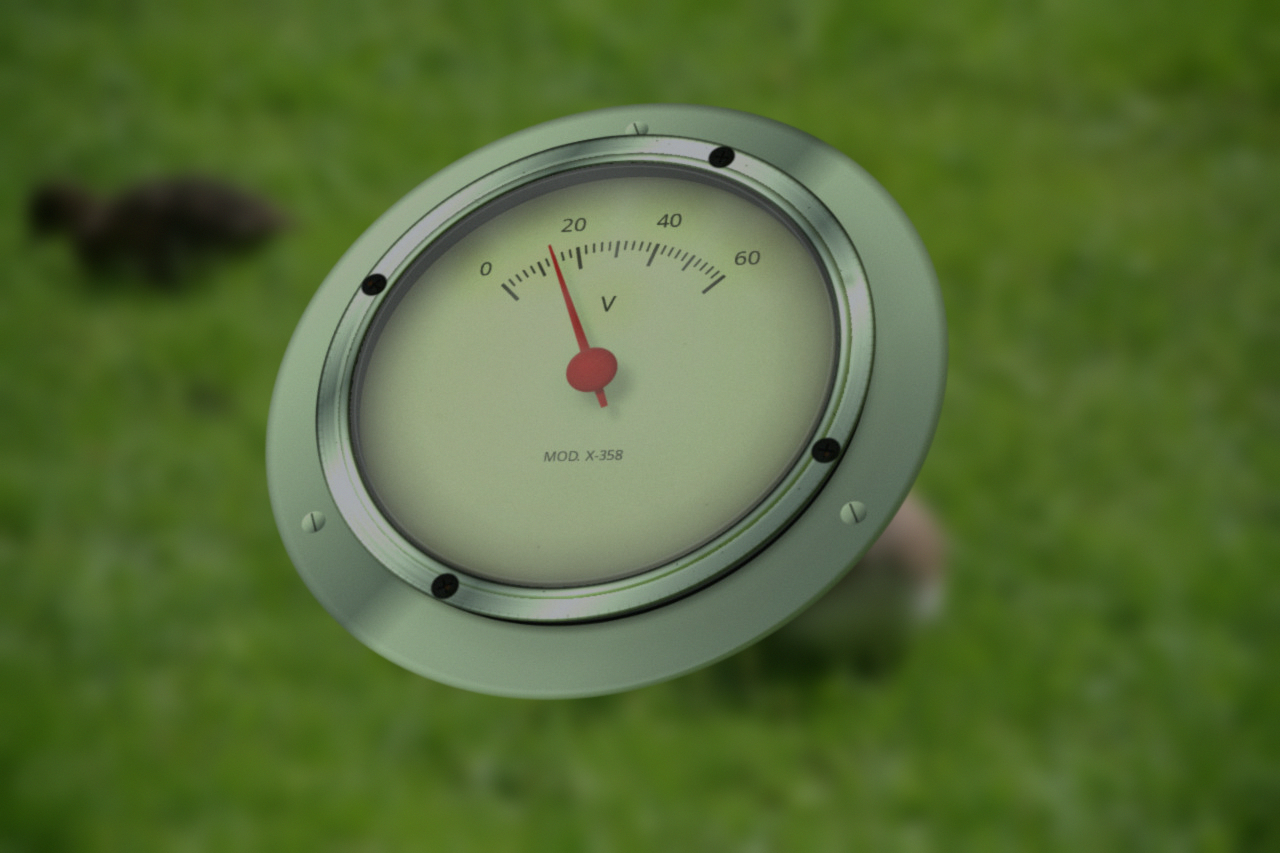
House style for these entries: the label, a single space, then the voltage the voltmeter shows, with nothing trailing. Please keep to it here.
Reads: 14 V
